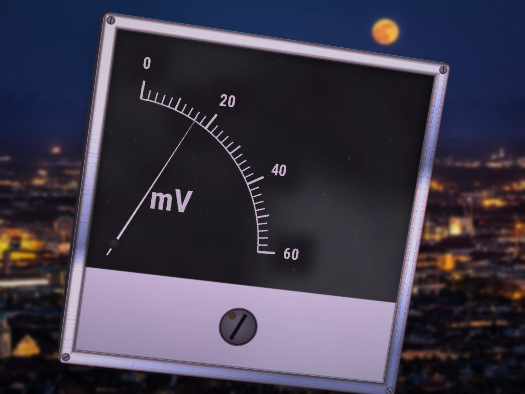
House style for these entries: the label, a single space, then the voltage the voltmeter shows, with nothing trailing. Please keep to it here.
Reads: 16 mV
